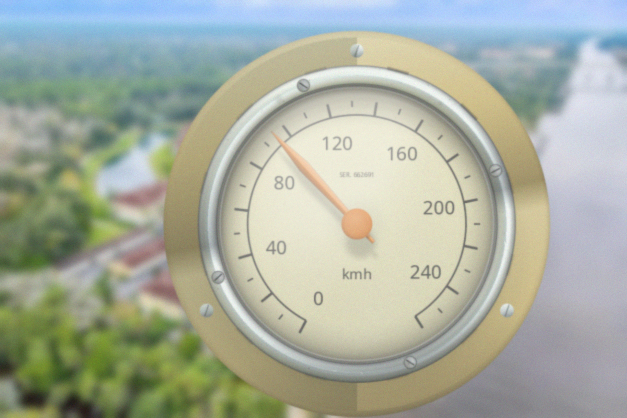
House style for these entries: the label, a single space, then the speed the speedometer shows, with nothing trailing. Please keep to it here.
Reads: 95 km/h
